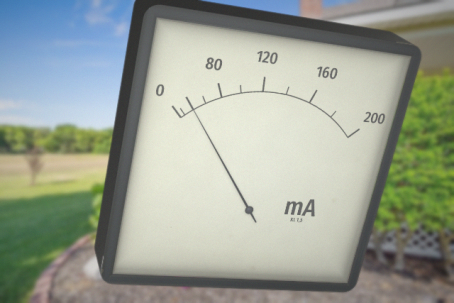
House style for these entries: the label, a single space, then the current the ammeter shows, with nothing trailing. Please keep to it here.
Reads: 40 mA
